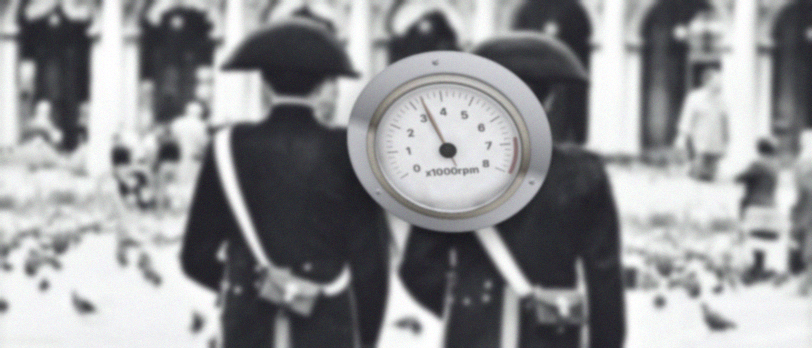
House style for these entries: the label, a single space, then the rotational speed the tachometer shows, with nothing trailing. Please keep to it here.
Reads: 3400 rpm
